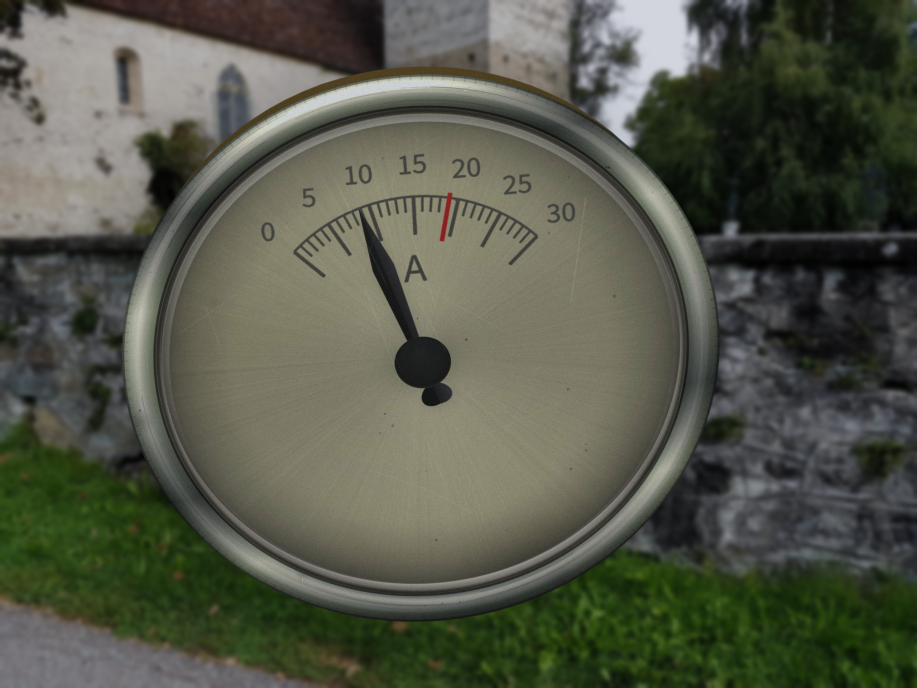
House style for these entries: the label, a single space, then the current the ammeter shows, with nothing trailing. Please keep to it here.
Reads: 9 A
